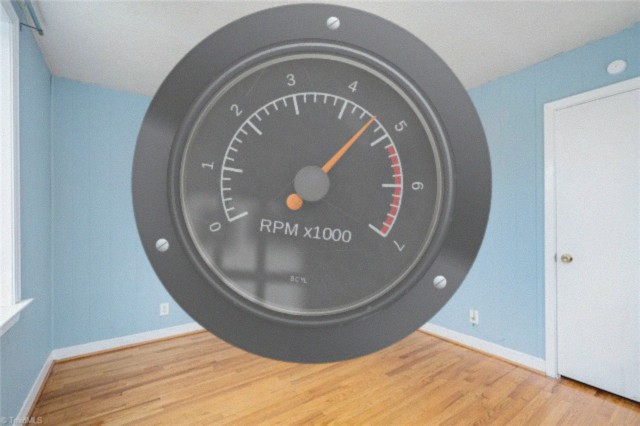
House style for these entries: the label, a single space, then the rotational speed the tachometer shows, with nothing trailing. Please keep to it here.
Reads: 4600 rpm
